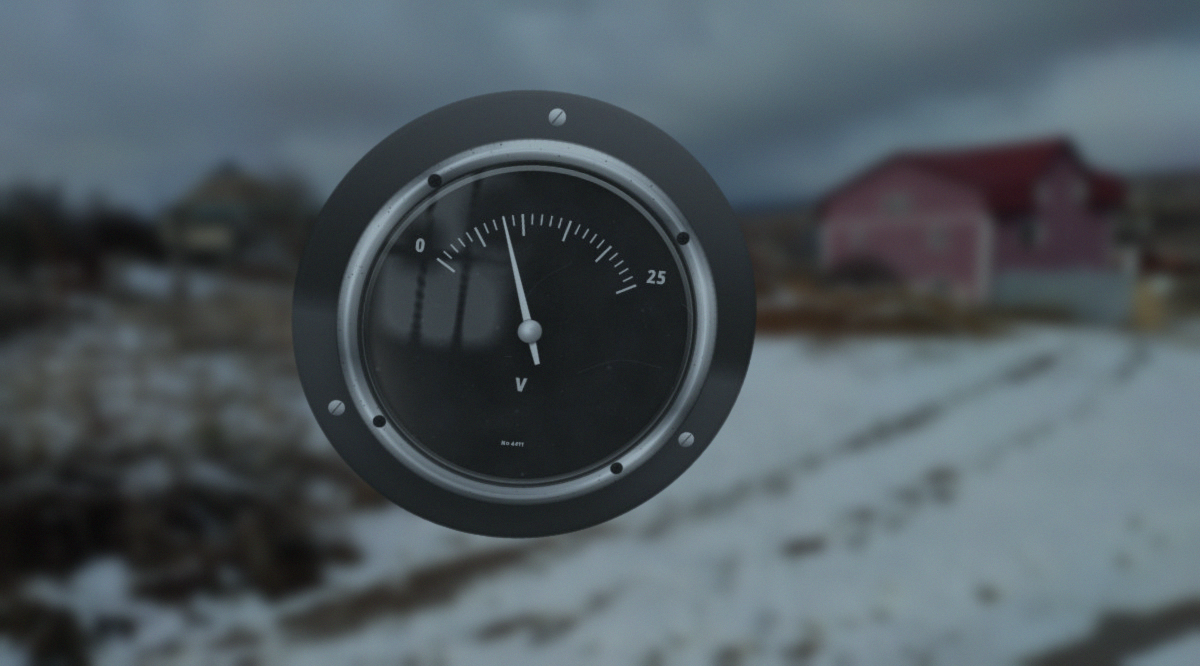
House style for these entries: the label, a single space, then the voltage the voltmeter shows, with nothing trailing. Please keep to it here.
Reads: 8 V
